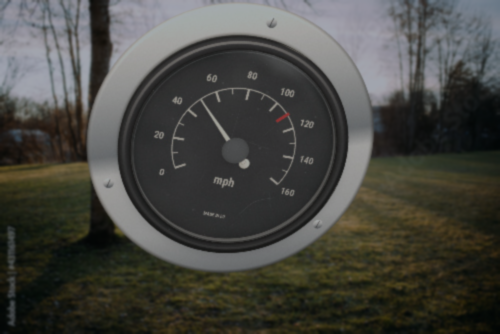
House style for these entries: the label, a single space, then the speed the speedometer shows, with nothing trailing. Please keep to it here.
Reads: 50 mph
